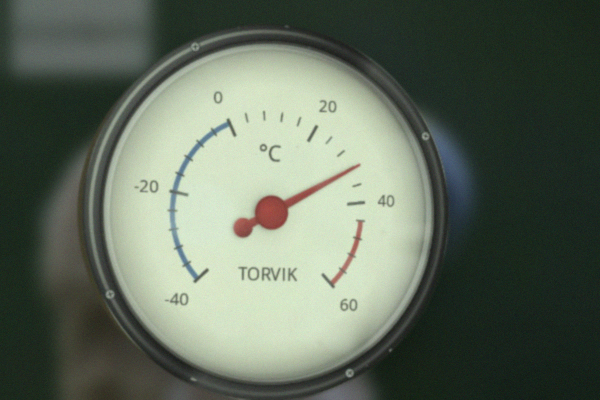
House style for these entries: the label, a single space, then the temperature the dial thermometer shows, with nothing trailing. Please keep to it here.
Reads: 32 °C
